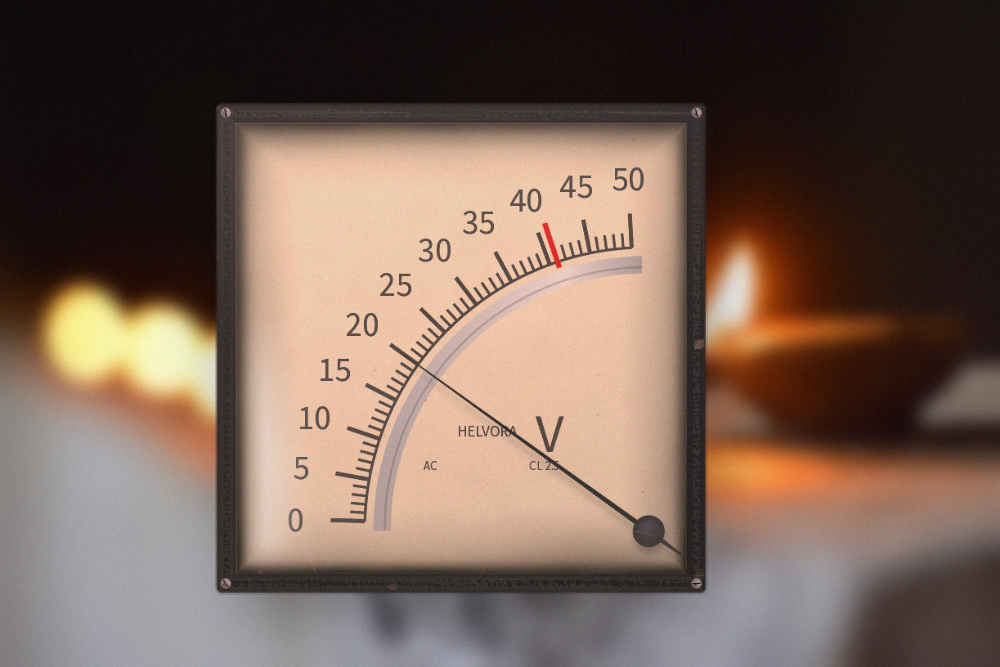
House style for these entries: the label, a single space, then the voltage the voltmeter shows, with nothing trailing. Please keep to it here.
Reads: 20 V
